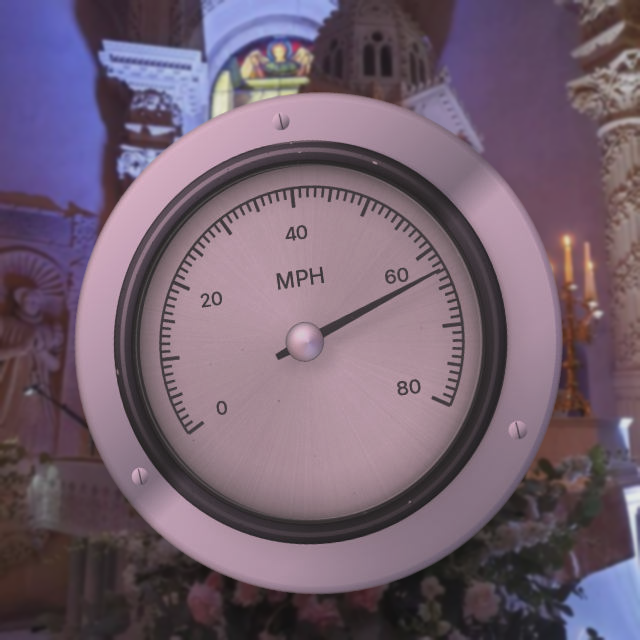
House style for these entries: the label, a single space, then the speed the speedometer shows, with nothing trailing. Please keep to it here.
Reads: 63 mph
